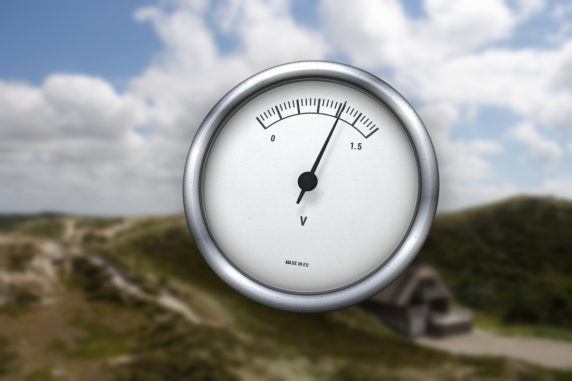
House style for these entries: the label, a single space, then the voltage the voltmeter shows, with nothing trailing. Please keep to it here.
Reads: 1.05 V
